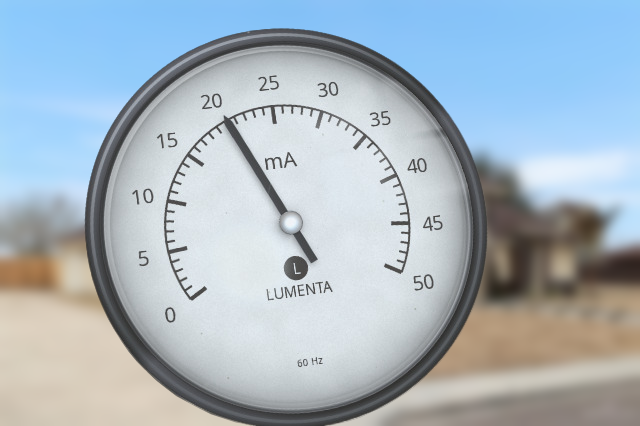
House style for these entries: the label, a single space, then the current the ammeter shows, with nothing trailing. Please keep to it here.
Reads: 20 mA
